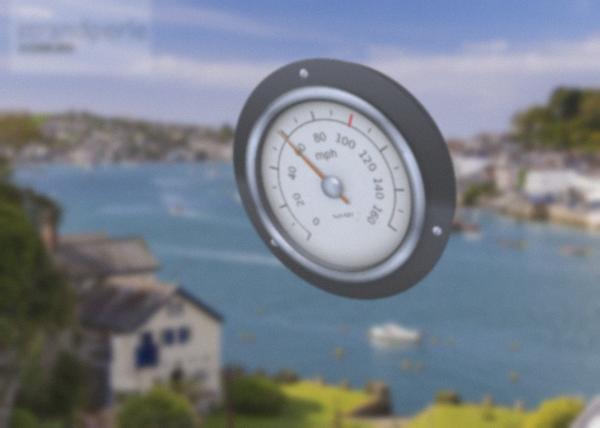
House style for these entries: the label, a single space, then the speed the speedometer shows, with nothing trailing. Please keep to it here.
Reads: 60 mph
